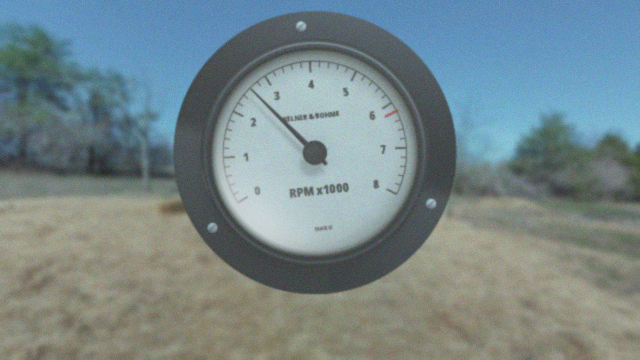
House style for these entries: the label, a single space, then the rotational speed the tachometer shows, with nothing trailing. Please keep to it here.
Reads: 2600 rpm
